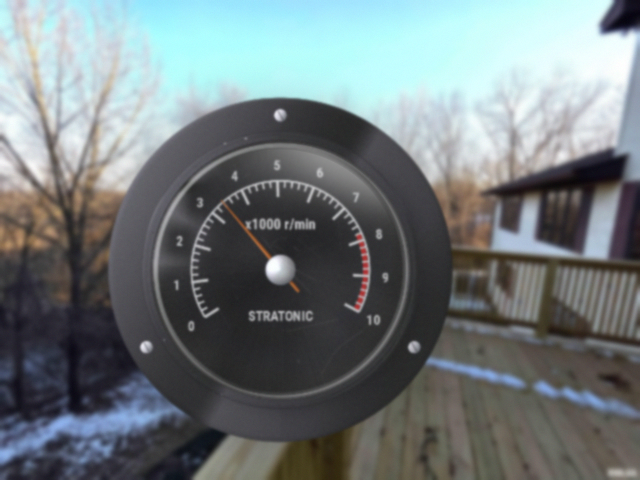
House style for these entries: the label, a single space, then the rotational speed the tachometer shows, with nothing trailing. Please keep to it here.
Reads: 3400 rpm
